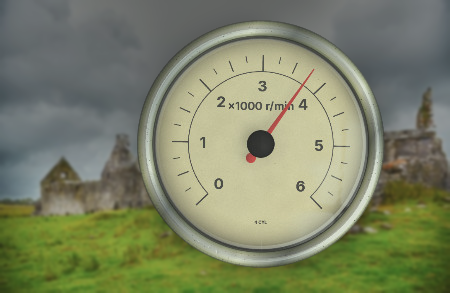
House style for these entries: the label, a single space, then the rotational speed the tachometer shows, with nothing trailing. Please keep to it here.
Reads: 3750 rpm
